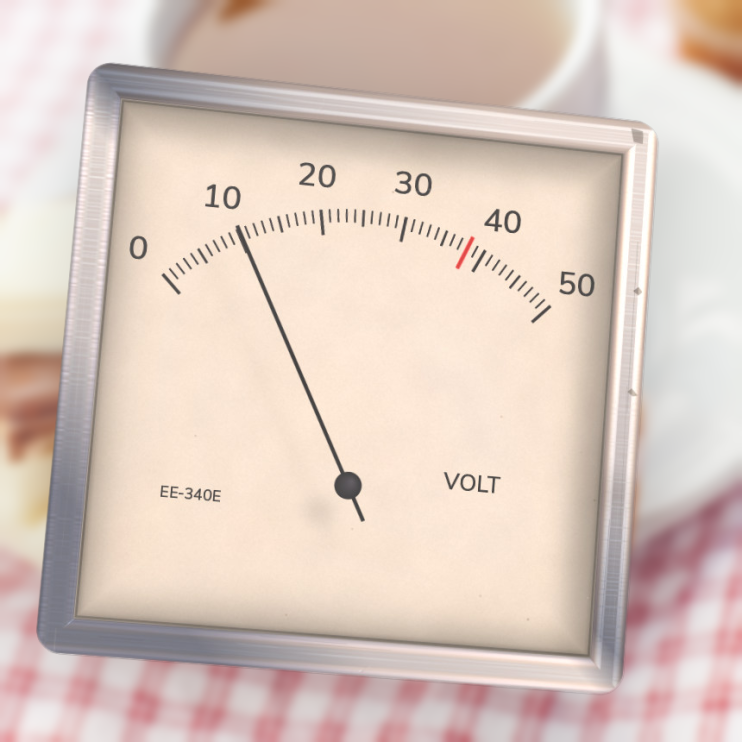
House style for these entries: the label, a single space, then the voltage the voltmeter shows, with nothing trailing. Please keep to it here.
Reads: 10 V
